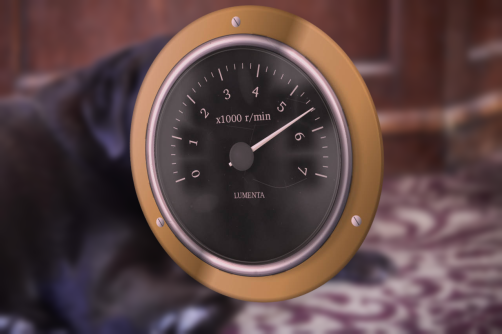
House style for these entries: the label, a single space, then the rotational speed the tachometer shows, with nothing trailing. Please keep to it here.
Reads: 5600 rpm
